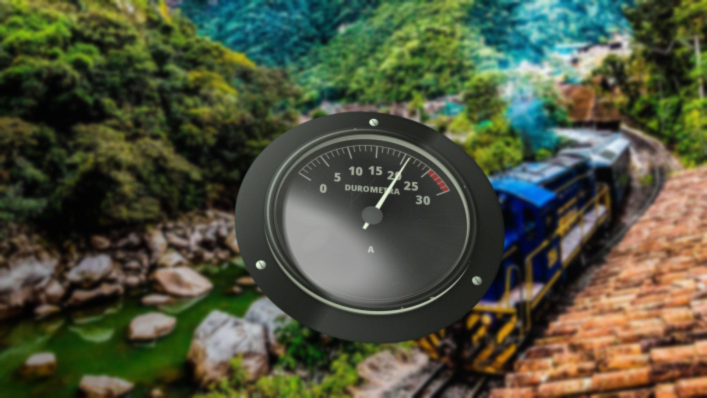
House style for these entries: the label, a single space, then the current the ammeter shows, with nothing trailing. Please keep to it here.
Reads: 21 A
